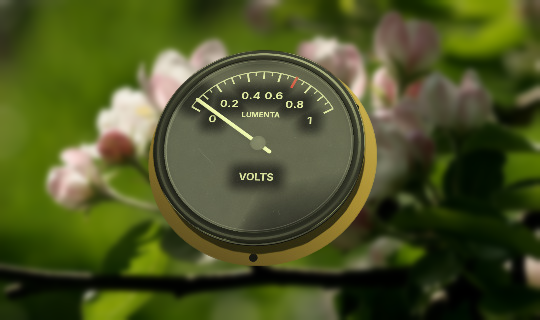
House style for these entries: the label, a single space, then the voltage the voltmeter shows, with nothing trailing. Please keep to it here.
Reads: 0.05 V
